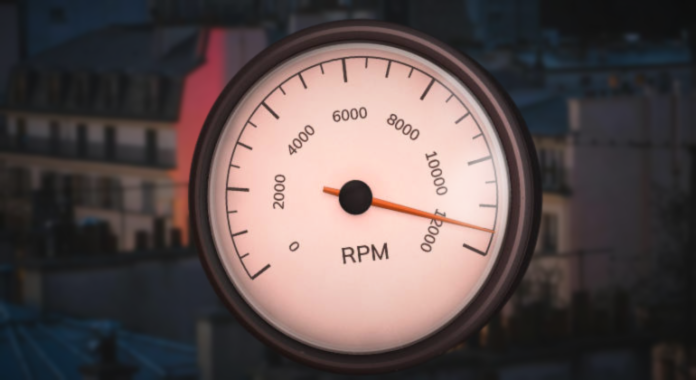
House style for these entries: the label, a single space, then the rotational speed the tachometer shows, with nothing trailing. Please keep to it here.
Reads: 11500 rpm
